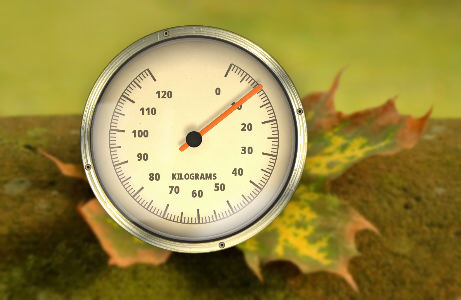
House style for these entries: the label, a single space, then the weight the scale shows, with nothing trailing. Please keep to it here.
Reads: 10 kg
